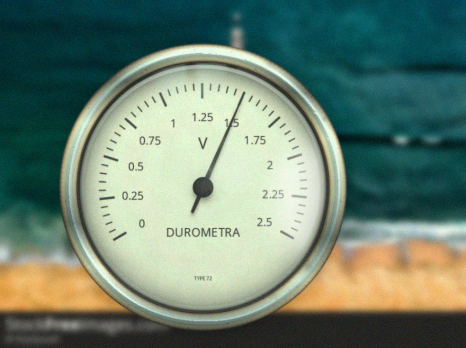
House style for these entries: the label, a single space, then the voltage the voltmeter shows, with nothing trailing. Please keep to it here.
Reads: 1.5 V
